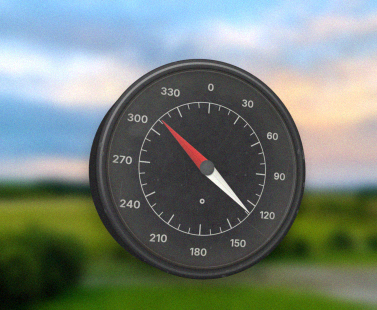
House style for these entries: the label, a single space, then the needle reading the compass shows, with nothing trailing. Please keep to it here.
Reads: 310 °
